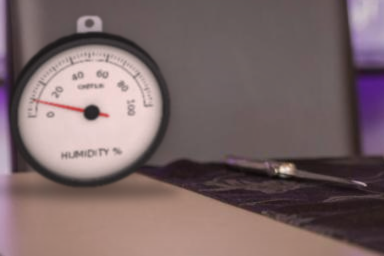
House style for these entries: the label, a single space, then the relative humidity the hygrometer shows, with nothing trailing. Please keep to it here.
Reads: 10 %
